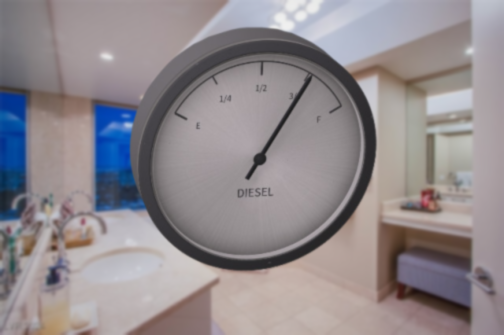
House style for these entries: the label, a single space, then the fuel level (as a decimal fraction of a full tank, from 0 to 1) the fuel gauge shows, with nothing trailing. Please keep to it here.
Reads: 0.75
